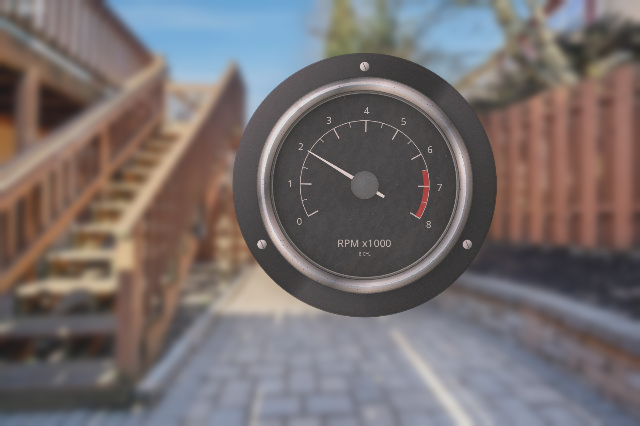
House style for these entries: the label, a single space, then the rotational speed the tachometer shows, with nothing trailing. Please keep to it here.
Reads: 2000 rpm
